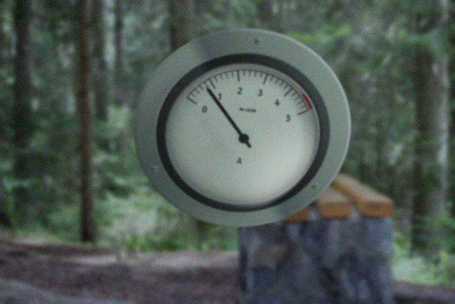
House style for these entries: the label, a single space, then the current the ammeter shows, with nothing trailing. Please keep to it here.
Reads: 0.8 A
